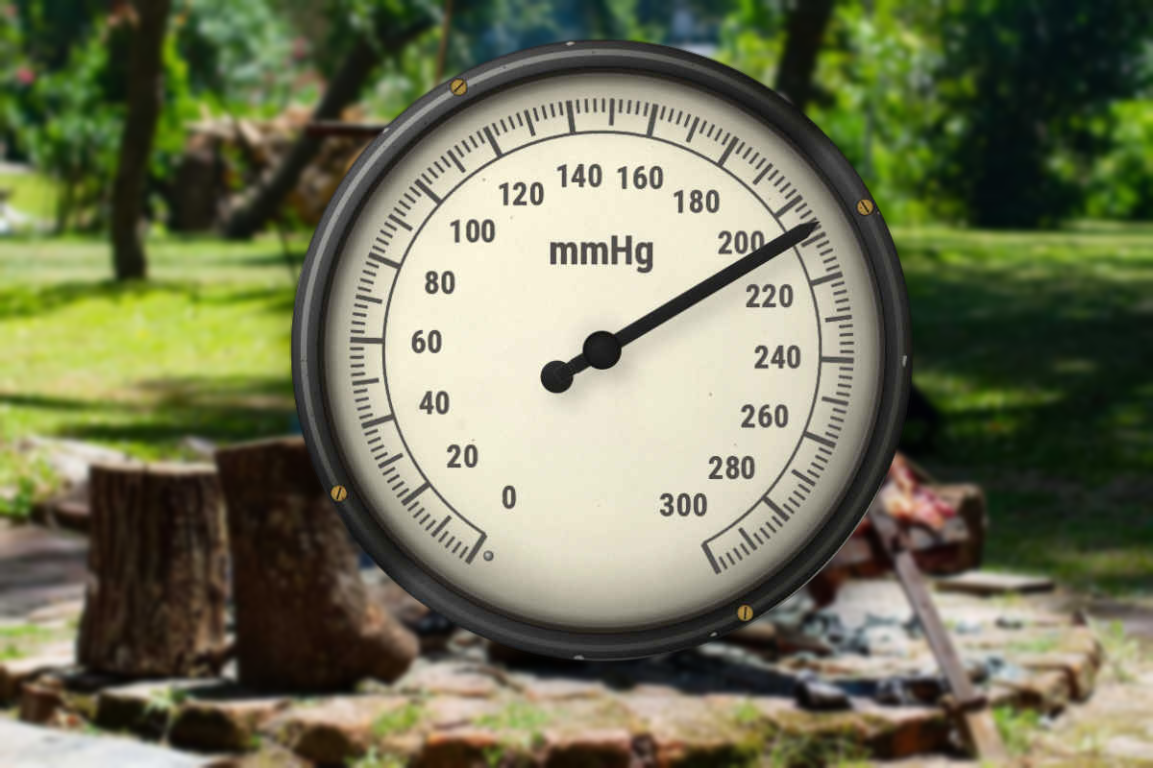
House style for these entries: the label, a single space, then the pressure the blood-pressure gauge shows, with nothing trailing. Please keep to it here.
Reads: 207 mmHg
